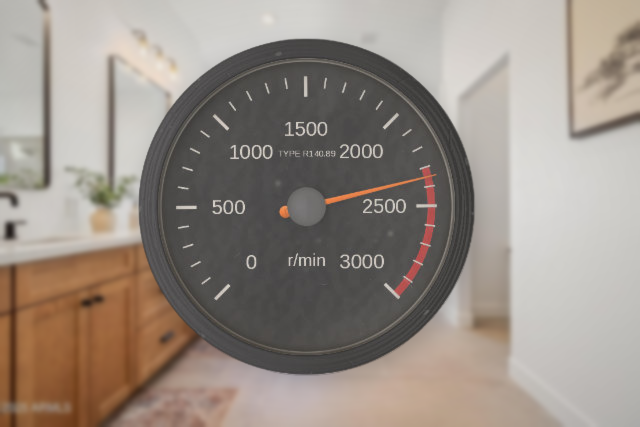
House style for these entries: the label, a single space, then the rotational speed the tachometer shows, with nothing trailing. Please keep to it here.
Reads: 2350 rpm
